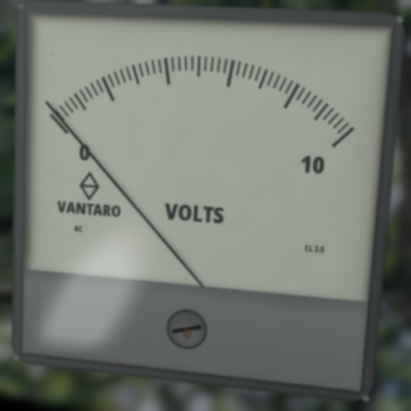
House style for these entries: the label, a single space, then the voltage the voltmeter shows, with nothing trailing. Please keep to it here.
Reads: 0.2 V
